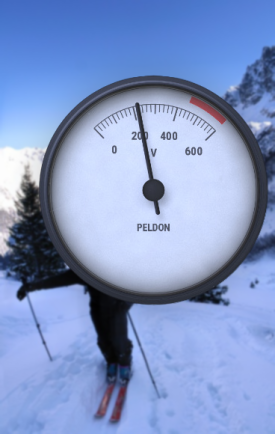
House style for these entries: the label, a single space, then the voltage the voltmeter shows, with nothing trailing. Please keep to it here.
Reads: 220 V
